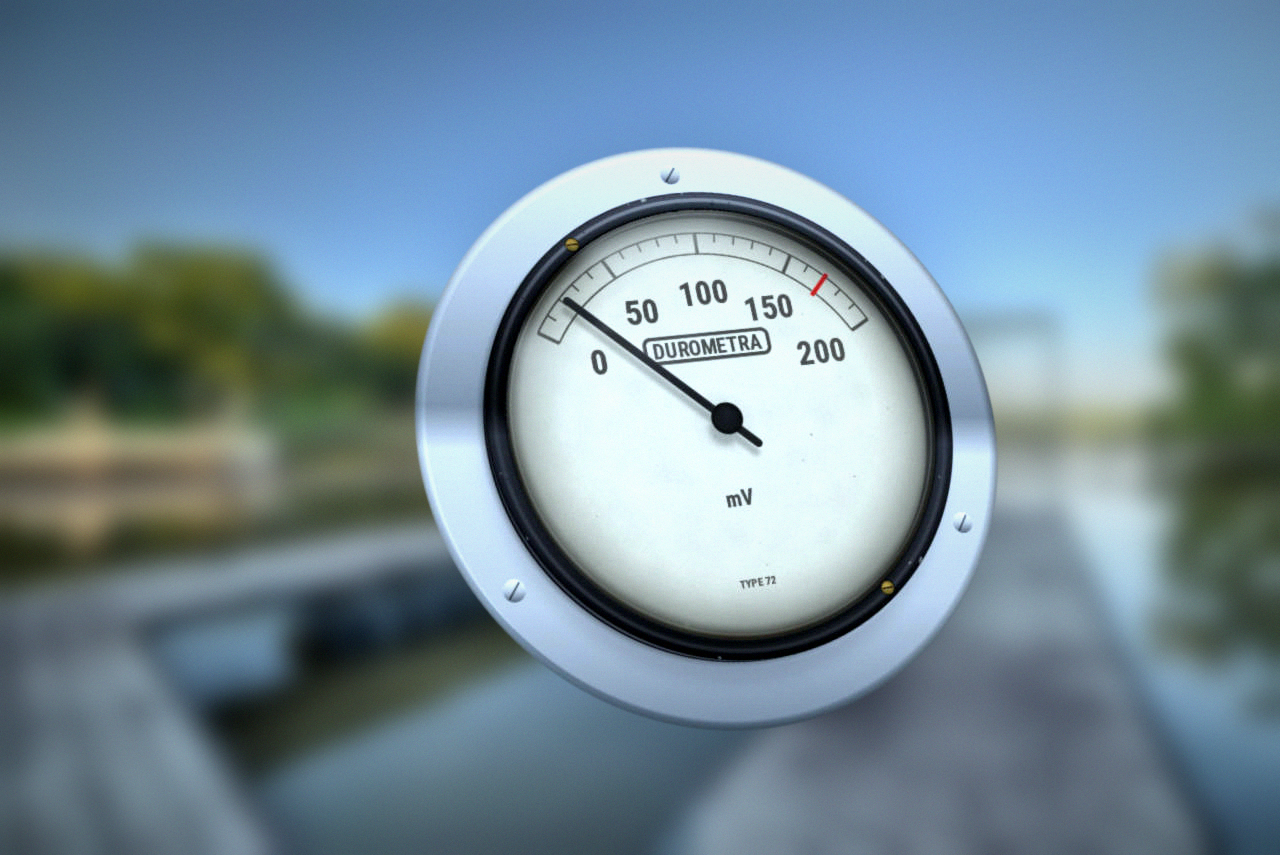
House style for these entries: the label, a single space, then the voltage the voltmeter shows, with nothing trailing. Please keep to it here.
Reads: 20 mV
